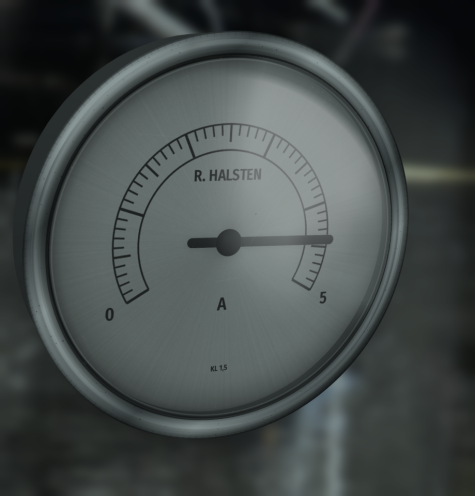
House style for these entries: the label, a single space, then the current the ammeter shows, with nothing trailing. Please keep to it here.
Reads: 4.4 A
